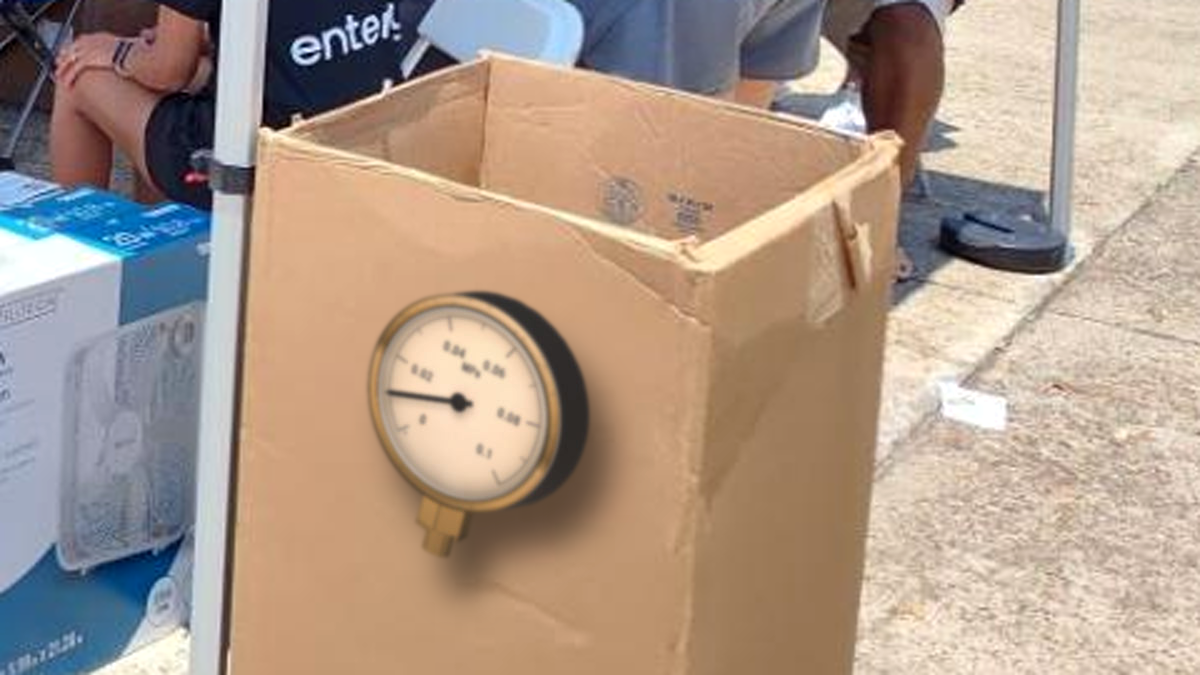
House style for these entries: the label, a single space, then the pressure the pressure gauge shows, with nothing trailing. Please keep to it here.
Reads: 0.01 MPa
